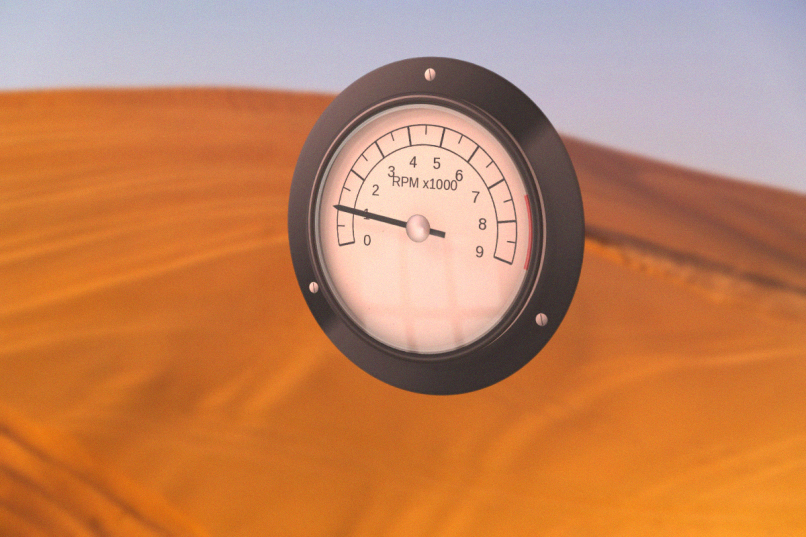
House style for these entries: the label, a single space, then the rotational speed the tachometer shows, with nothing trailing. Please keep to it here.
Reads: 1000 rpm
